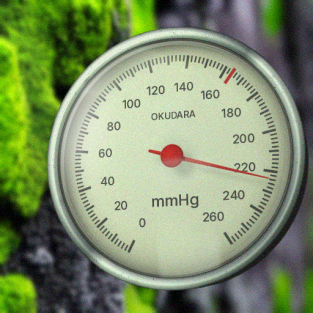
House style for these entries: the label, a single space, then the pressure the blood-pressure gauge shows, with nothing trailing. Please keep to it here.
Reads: 224 mmHg
